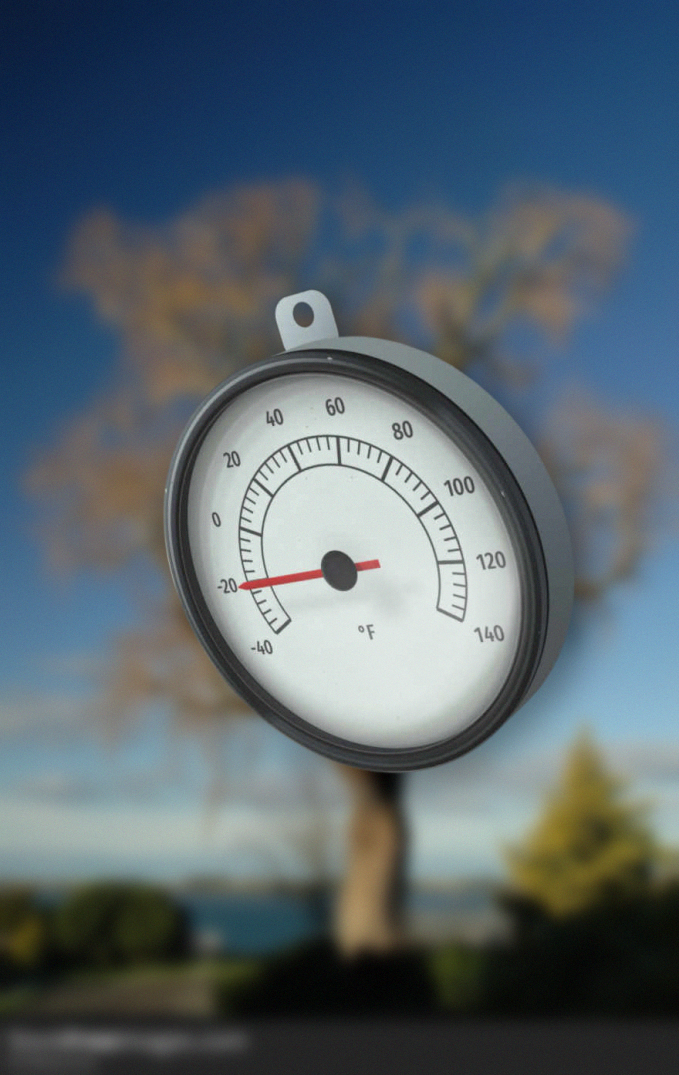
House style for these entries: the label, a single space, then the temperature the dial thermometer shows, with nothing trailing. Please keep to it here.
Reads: -20 °F
